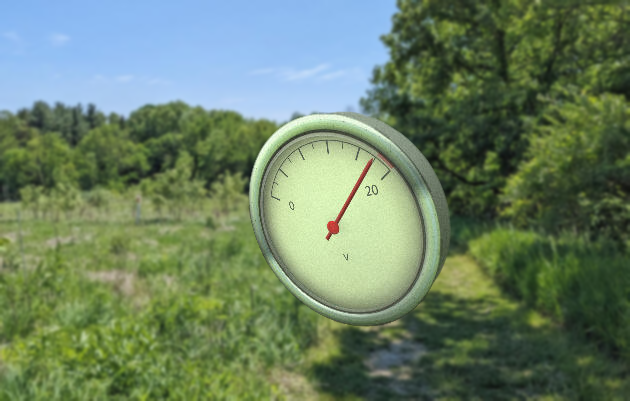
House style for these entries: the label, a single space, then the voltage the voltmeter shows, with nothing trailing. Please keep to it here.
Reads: 18 V
